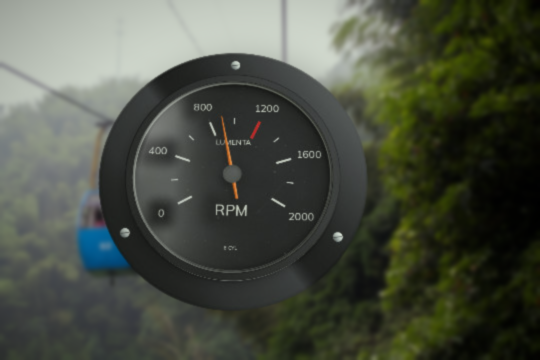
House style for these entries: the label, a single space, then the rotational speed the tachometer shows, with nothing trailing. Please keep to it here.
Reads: 900 rpm
